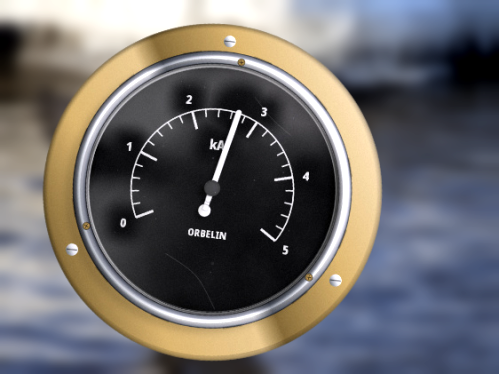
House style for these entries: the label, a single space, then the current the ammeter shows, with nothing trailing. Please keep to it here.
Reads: 2.7 kA
